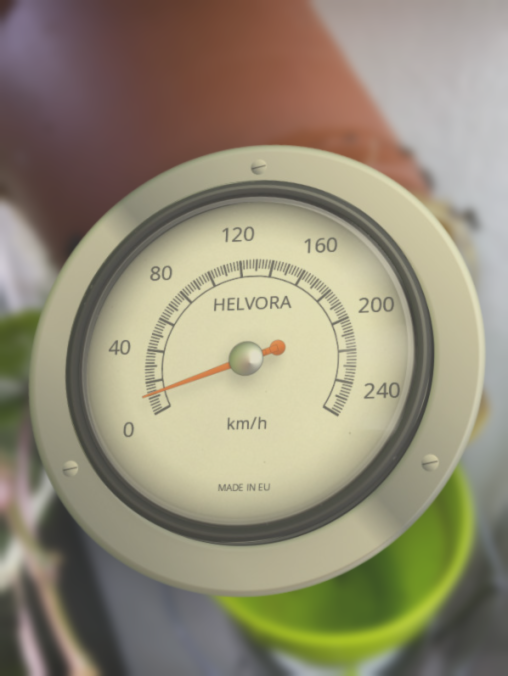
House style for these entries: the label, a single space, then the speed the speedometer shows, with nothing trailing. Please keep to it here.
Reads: 10 km/h
